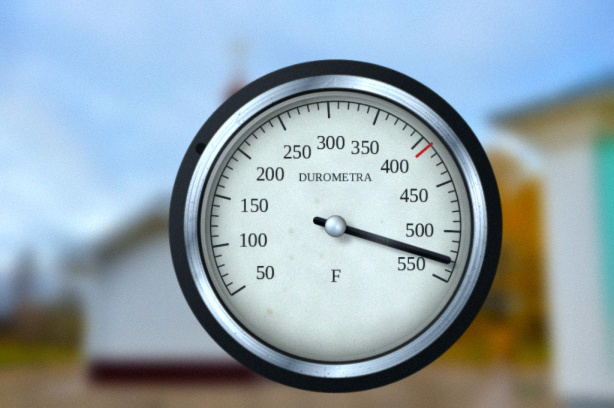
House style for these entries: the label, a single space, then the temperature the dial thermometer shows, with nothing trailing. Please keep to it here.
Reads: 530 °F
